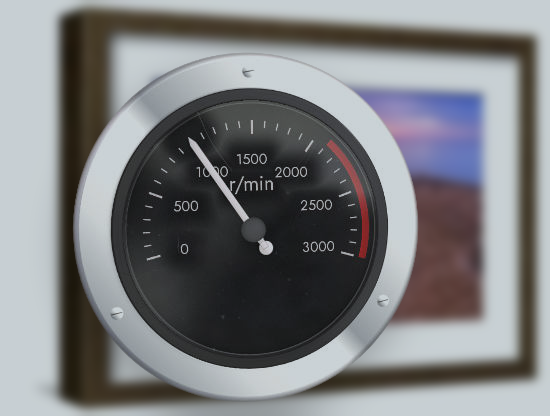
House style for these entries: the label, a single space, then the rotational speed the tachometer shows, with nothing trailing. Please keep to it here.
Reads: 1000 rpm
